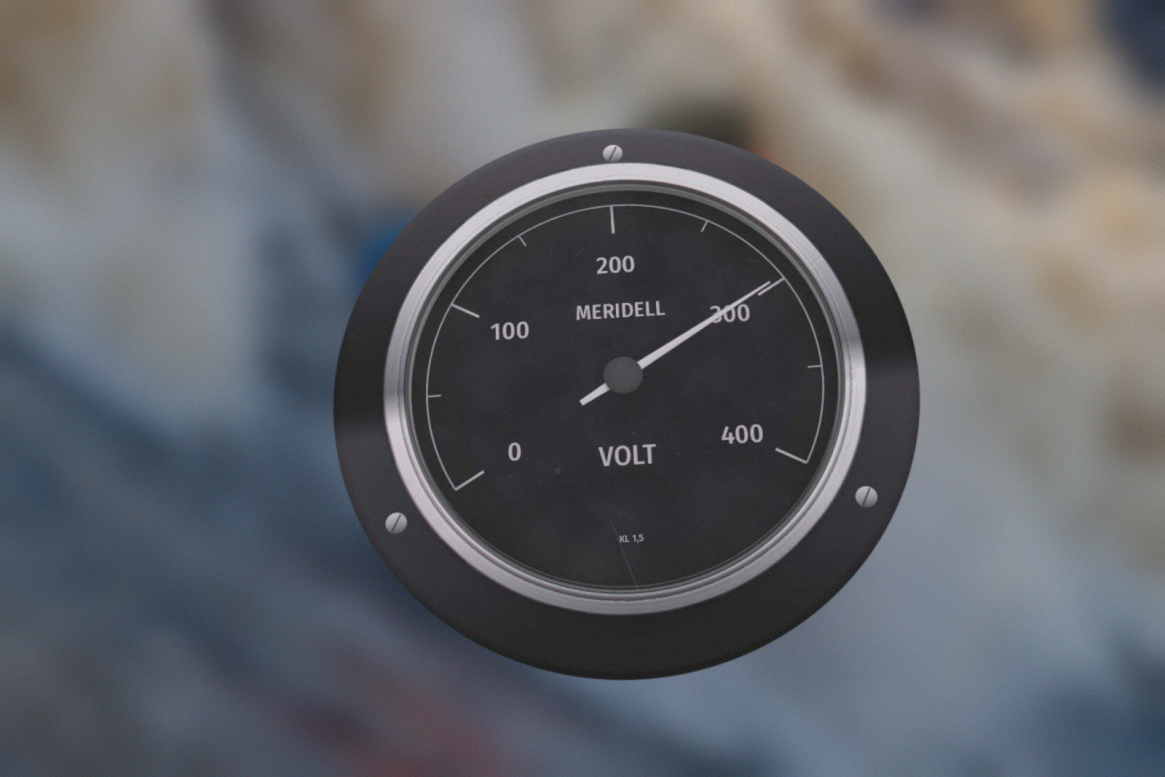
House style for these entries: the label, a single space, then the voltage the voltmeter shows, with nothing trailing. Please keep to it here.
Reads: 300 V
